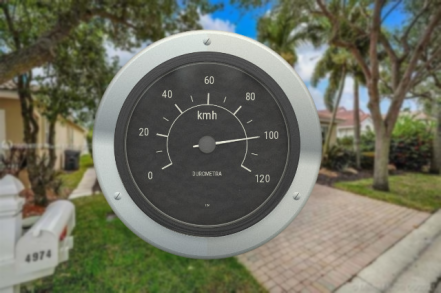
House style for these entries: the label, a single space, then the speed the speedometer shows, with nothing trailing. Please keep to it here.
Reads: 100 km/h
